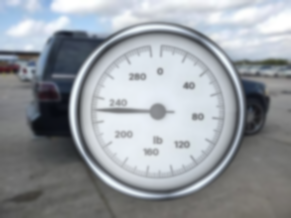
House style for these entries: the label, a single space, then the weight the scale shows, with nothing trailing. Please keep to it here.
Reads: 230 lb
